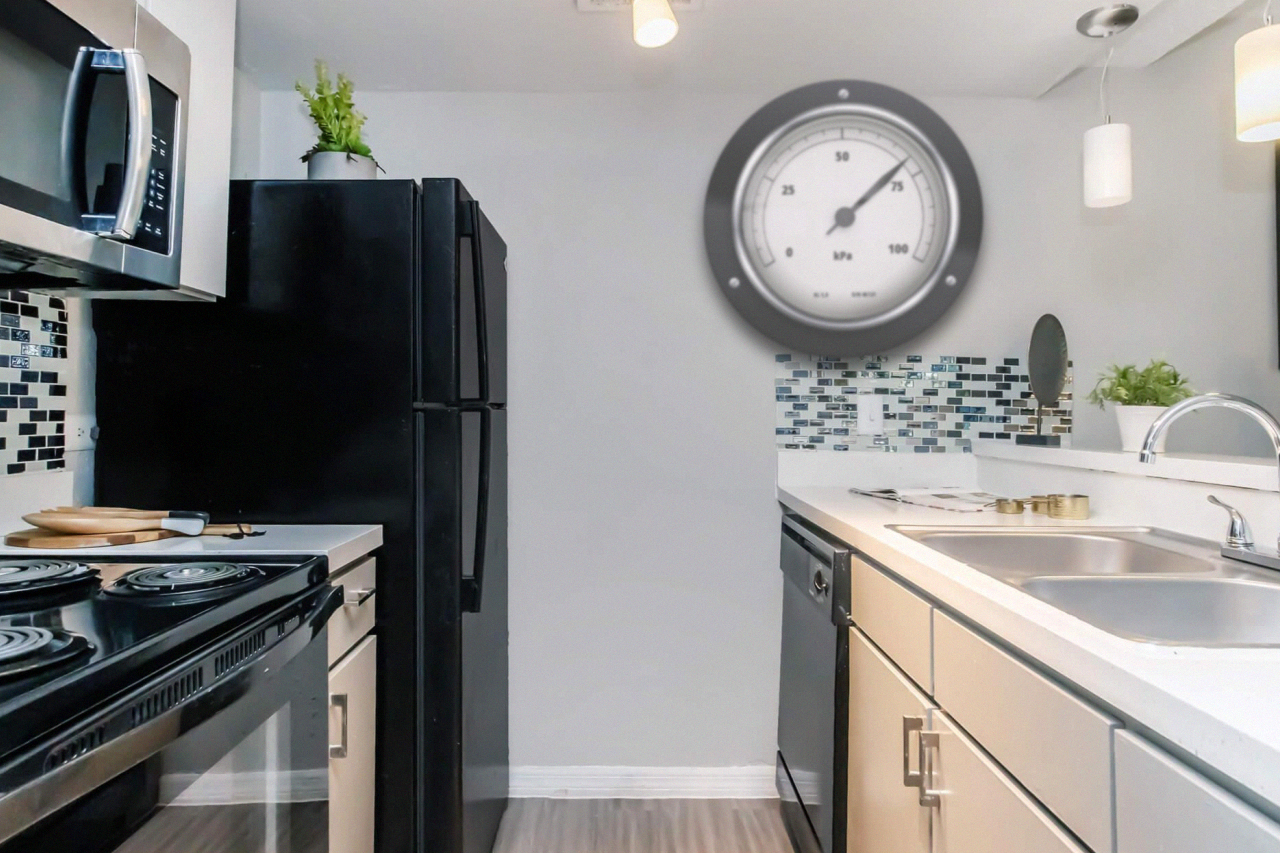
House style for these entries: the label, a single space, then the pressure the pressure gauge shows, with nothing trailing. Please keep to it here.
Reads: 70 kPa
